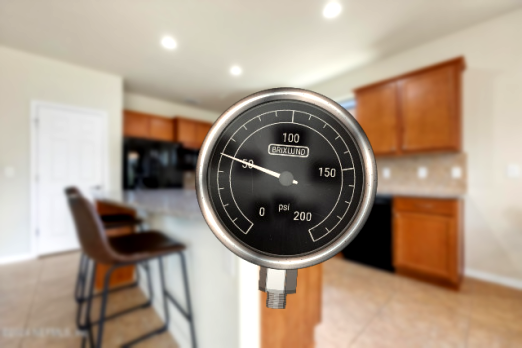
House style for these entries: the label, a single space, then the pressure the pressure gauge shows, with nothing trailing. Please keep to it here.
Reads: 50 psi
